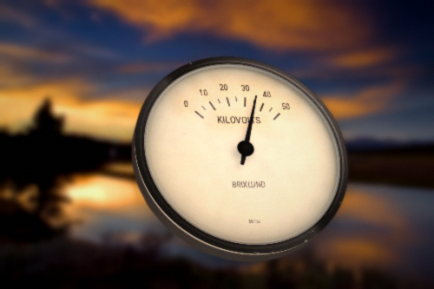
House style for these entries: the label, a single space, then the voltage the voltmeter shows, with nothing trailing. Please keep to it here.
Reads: 35 kV
